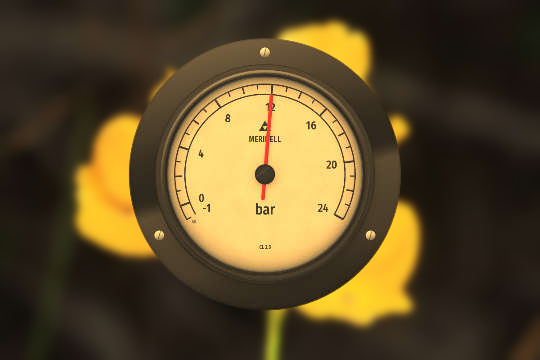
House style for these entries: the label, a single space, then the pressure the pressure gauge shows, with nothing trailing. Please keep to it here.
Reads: 12 bar
